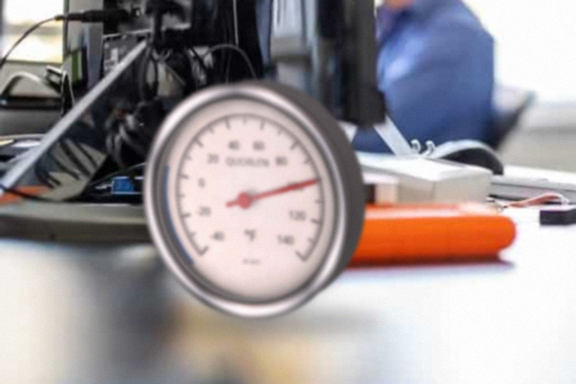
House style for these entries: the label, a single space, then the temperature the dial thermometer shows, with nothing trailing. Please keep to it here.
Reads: 100 °F
